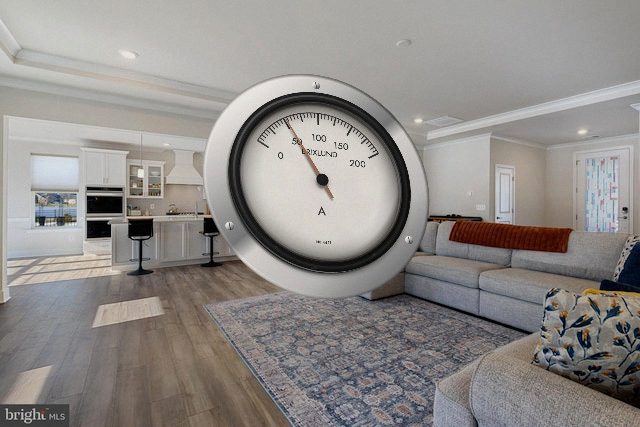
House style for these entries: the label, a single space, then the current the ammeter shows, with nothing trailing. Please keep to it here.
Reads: 50 A
